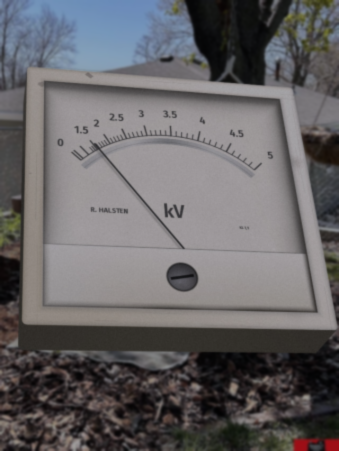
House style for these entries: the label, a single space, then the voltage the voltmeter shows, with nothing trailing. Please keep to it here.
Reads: 1.5 kV
